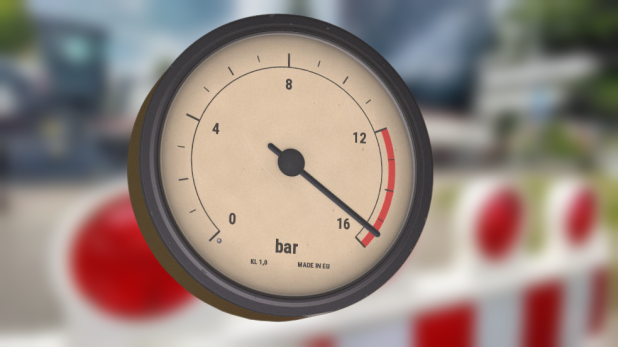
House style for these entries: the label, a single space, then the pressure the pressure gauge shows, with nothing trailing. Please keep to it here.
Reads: 15.5 bar
